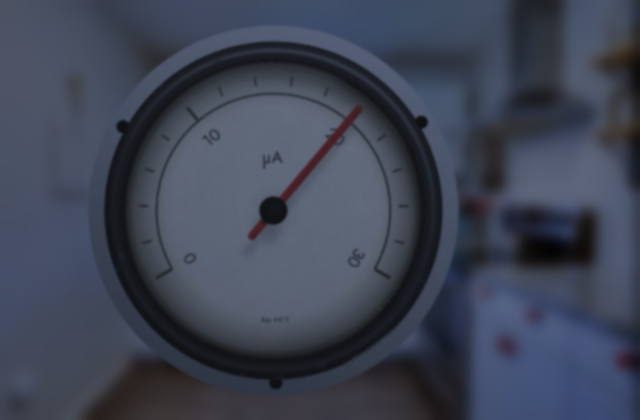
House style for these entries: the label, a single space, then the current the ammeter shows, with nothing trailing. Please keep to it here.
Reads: 20 µA
